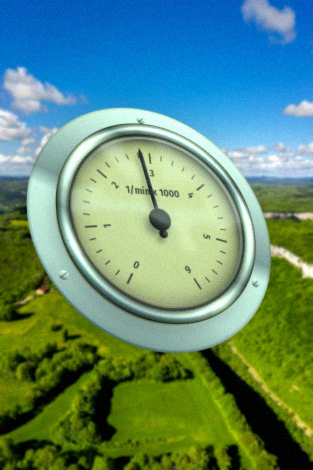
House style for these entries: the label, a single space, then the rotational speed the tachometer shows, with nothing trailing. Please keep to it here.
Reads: 2800 rpm
